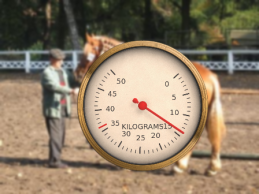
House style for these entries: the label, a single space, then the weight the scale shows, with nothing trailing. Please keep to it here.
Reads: 14 kg
